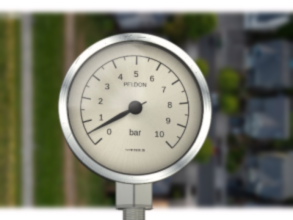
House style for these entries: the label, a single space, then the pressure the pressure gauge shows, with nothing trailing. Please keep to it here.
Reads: 0.5 bar
